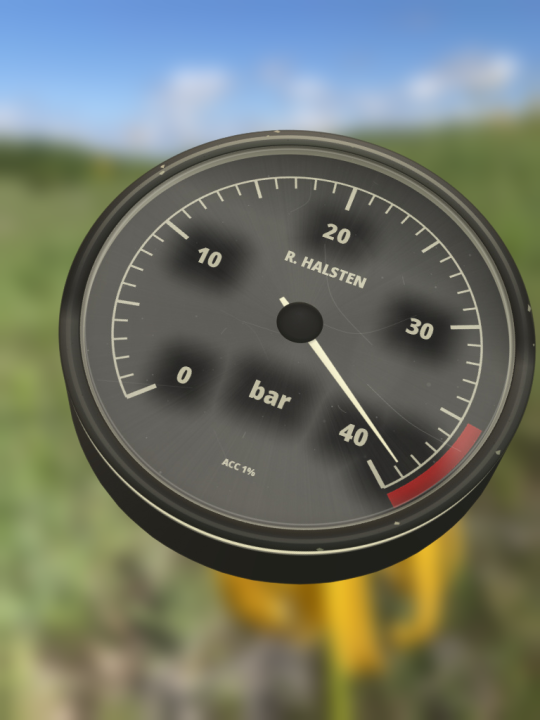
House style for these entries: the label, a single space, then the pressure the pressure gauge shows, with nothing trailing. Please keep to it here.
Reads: 39 bar
